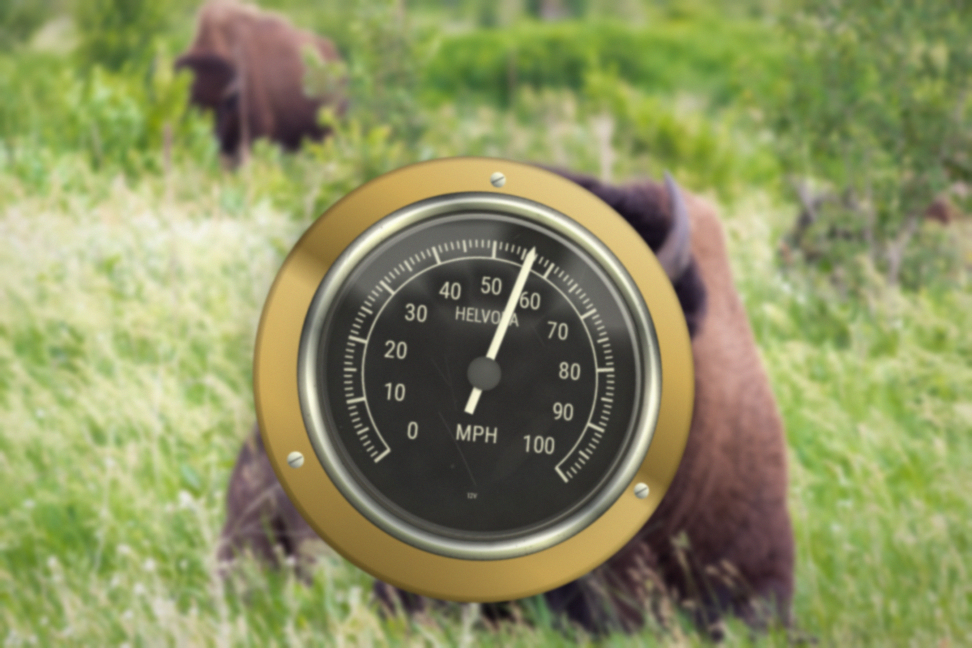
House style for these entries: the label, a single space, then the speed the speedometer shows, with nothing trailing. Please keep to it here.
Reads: 56 mph
